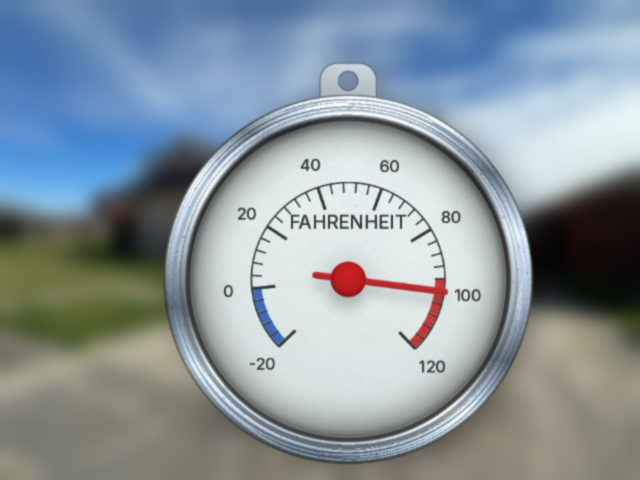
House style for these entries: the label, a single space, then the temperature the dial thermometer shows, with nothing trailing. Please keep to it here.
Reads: 100 °F
